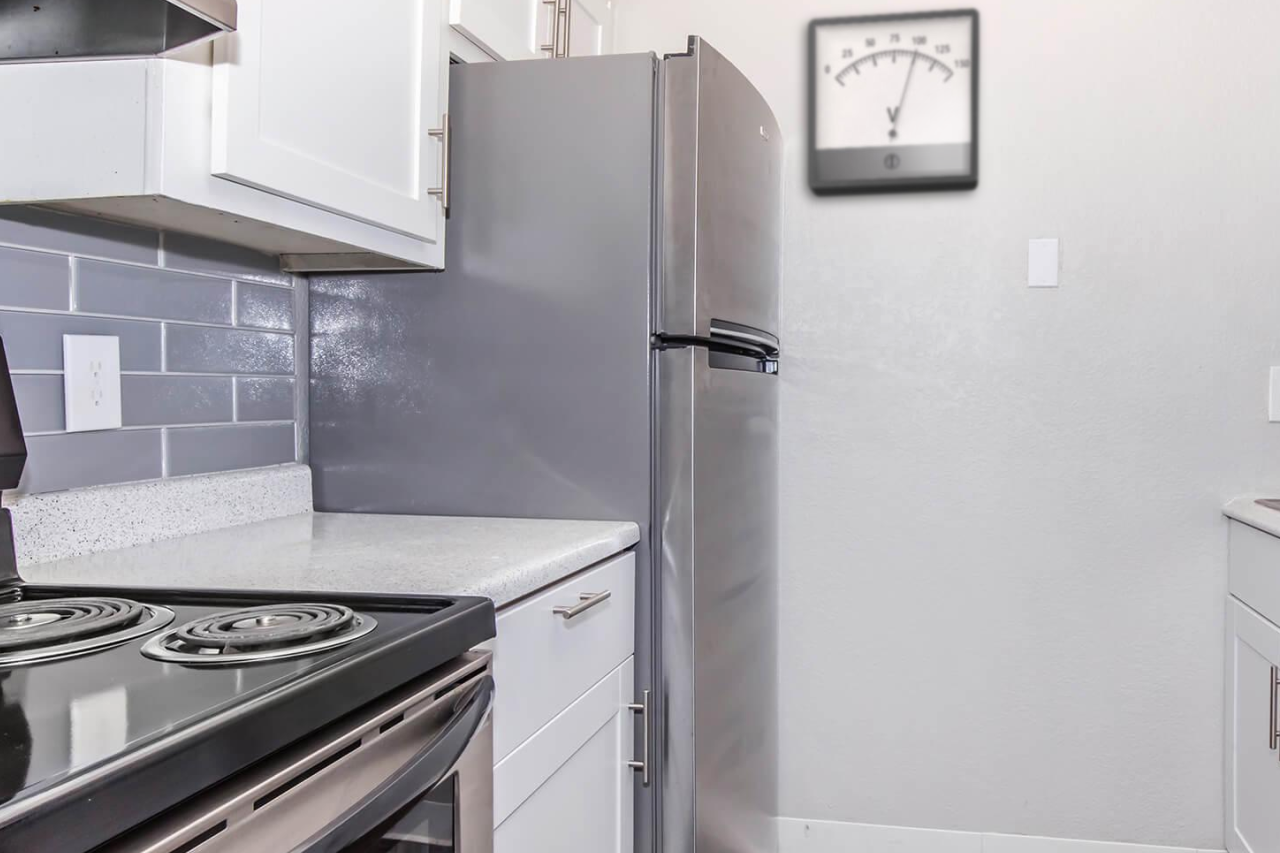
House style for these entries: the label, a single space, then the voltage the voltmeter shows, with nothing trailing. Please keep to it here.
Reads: 100 V
